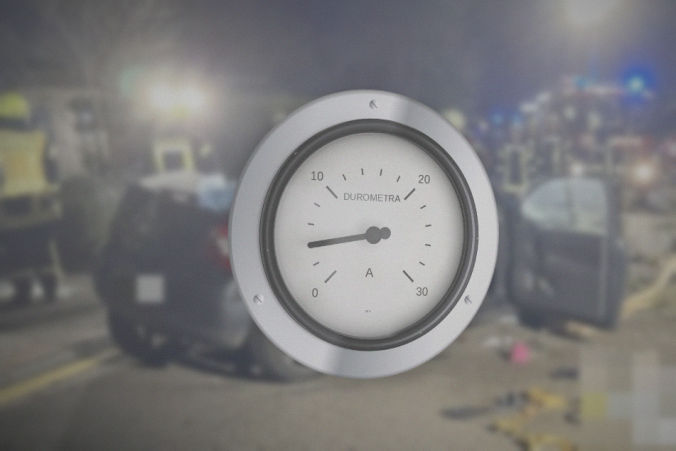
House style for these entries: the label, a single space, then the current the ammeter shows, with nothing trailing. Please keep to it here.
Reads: 4 A
